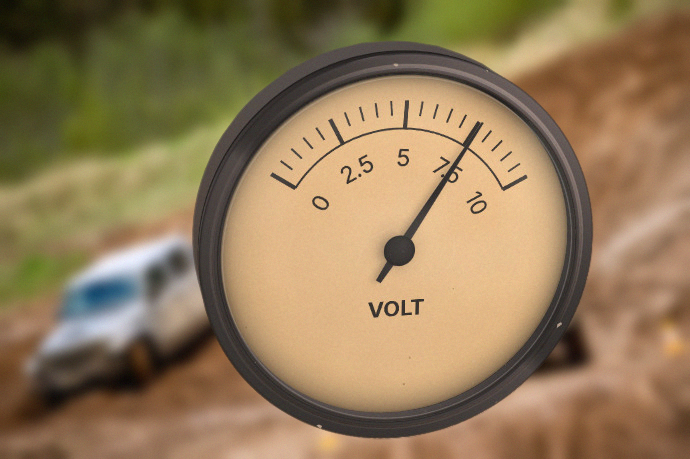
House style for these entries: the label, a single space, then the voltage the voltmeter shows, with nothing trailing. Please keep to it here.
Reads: 7.5 V
